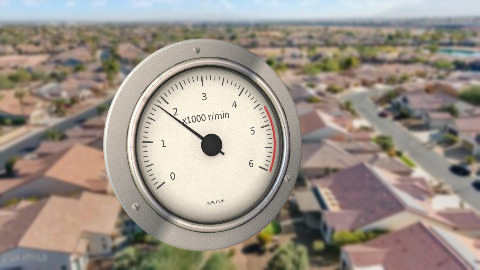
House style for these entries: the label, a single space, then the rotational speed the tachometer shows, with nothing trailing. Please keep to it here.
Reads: 1800 rpm
